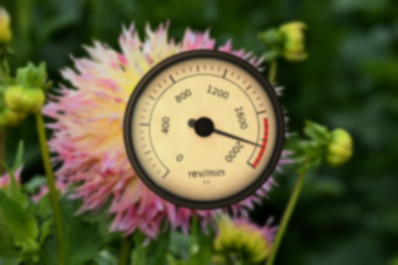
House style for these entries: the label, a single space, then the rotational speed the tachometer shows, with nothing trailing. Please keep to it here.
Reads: 1850 rpm
